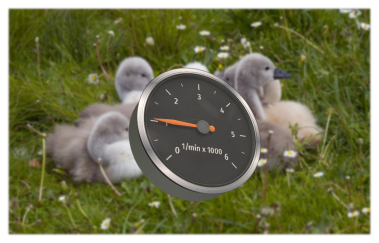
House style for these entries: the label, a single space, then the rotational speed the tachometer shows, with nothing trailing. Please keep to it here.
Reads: 1000 rpm
